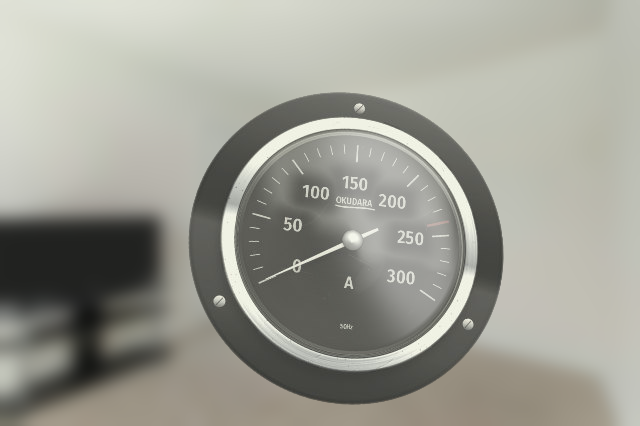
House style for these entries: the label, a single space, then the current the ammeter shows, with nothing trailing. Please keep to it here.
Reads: 0 A
